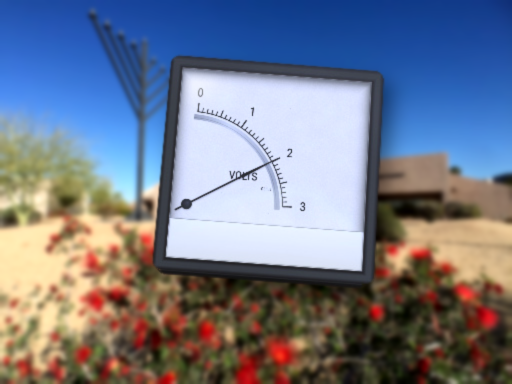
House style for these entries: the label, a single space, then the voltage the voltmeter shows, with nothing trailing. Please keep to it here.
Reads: 2 V
